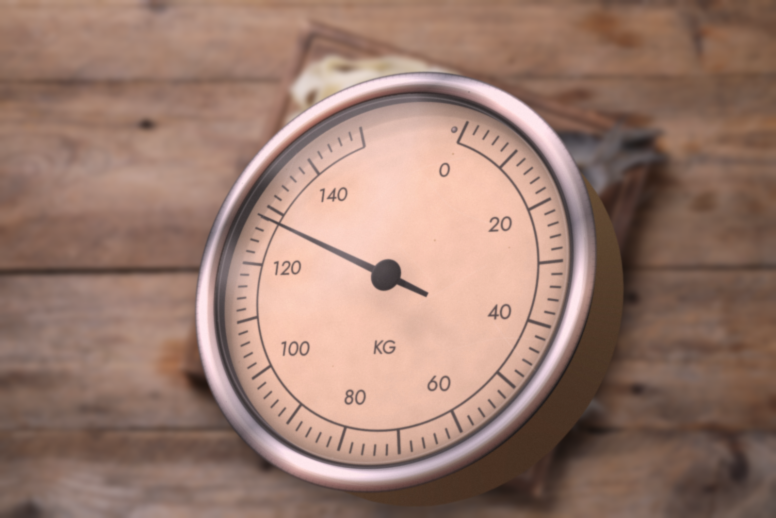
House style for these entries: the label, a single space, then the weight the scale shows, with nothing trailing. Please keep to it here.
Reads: 128 kg
